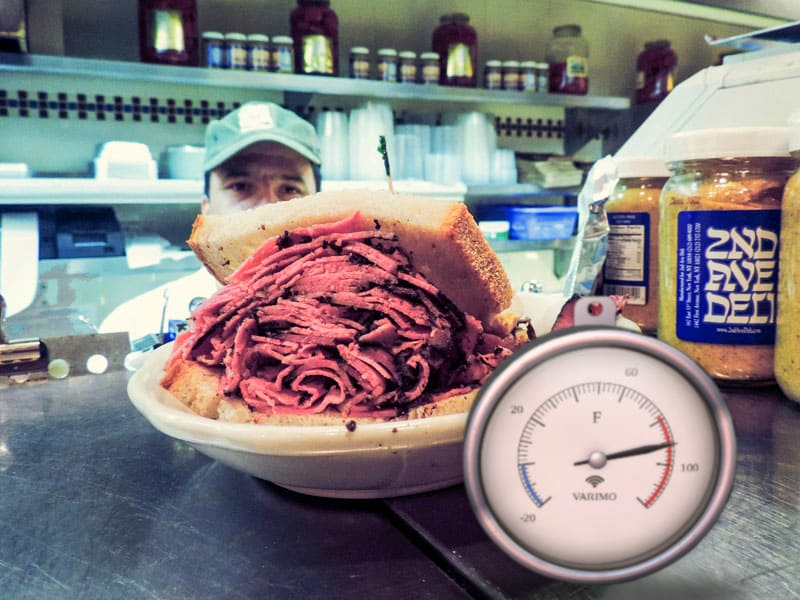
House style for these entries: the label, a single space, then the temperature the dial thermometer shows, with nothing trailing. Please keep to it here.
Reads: 90 °F
